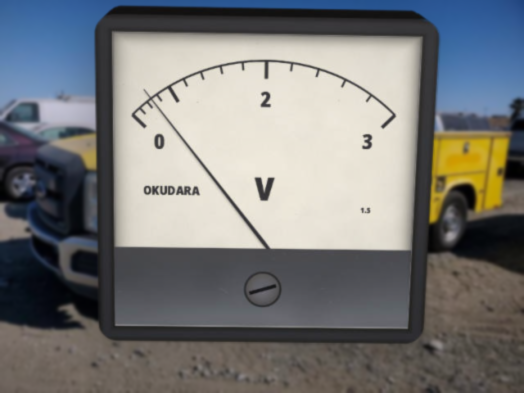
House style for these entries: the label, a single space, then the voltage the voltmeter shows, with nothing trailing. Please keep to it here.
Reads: 0.7 V
